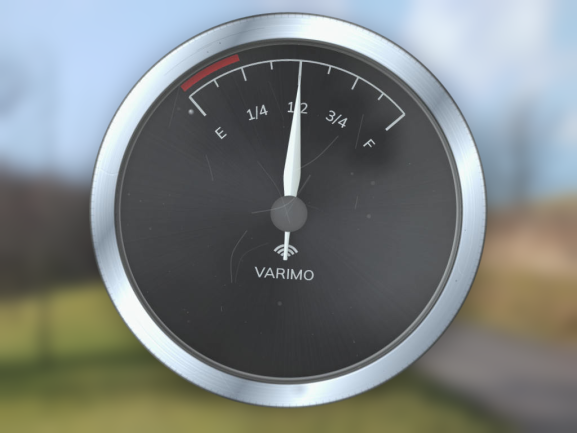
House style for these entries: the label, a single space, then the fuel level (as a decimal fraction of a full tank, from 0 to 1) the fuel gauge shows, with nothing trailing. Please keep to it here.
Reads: 0.5
